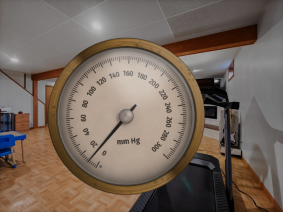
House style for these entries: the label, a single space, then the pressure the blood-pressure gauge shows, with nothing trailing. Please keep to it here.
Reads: 10 mmHg
